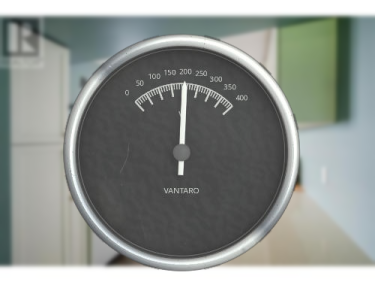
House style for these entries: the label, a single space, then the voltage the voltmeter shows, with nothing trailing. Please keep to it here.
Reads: 200 V
